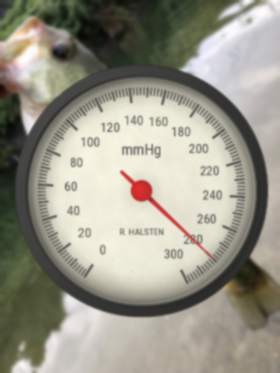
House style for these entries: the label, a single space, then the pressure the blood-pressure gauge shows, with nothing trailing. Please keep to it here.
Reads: 280 mmHg
